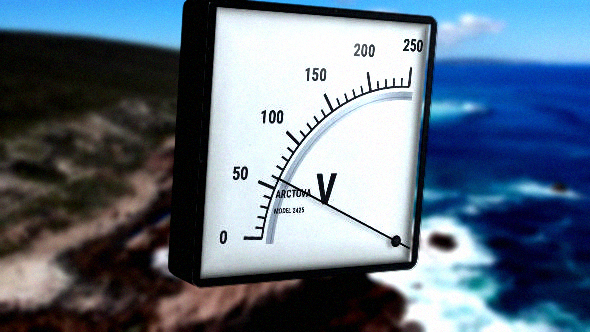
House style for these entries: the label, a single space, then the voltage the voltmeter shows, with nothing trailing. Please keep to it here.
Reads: 60 V
